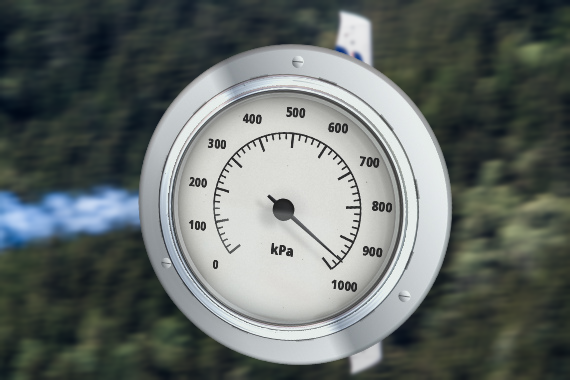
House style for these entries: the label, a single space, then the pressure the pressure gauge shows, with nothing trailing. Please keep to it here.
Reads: 960 kPa
